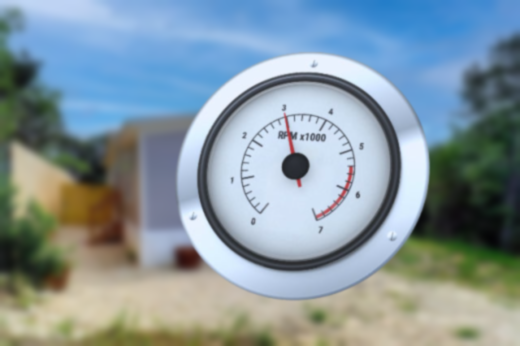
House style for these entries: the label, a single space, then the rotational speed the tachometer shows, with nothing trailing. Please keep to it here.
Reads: 3000 rpm
